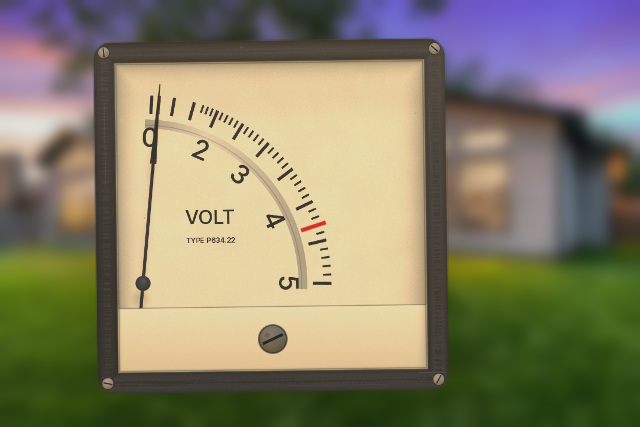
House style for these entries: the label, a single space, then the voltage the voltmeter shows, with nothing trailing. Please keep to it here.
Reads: 0.5 V
